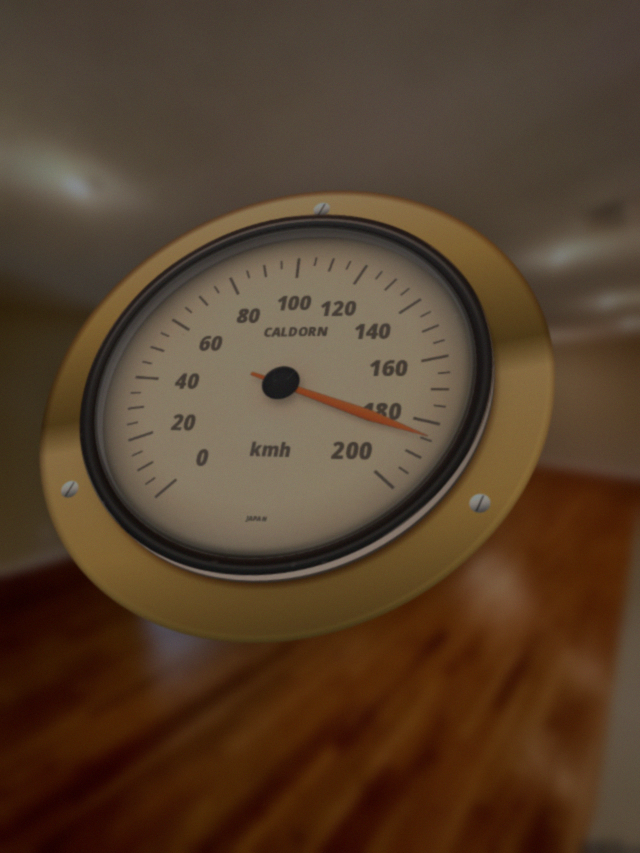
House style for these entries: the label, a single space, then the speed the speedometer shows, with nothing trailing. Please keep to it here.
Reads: 185 km/h
